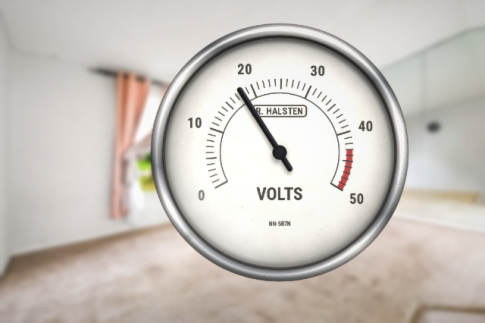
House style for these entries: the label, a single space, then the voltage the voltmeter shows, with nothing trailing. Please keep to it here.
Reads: 18 V
